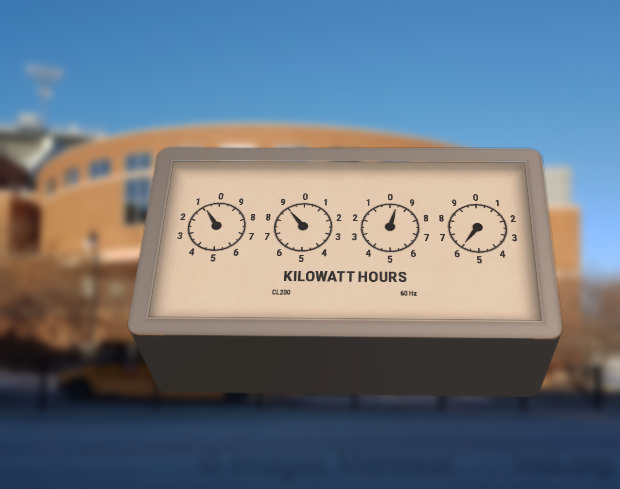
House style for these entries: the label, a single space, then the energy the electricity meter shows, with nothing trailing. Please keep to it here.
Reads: 896 kWh
